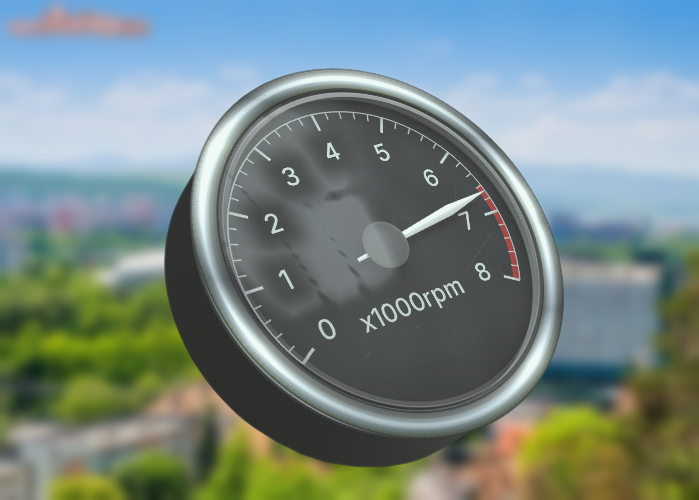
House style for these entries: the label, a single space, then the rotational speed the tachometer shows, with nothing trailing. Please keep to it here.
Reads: 6700 rpm
